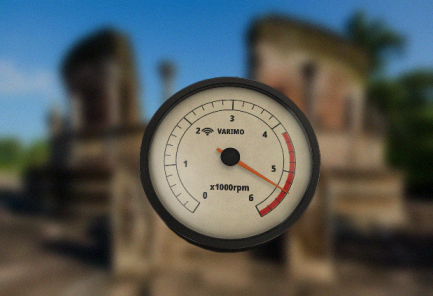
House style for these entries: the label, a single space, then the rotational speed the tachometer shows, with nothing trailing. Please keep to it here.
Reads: 5400 rpm
